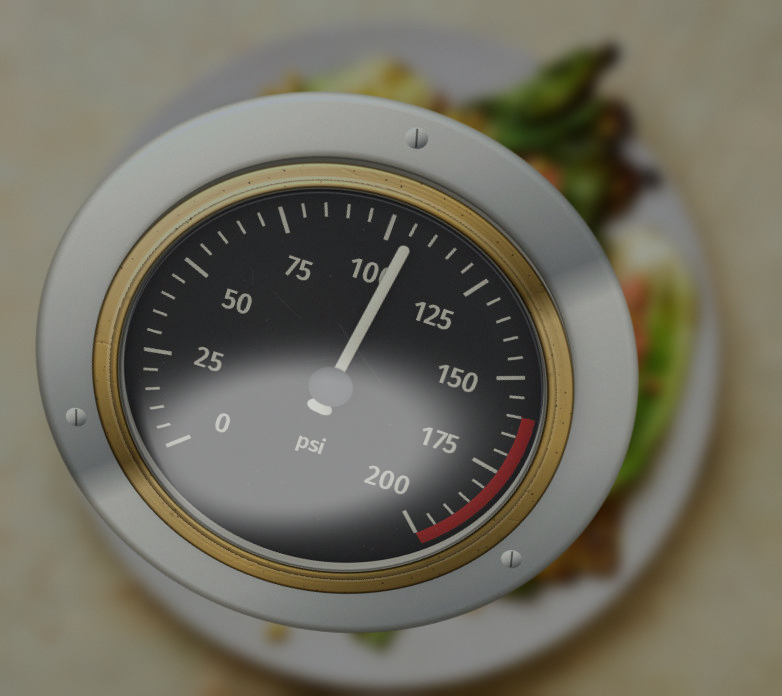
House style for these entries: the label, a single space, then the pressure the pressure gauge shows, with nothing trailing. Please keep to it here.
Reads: 105 psi
